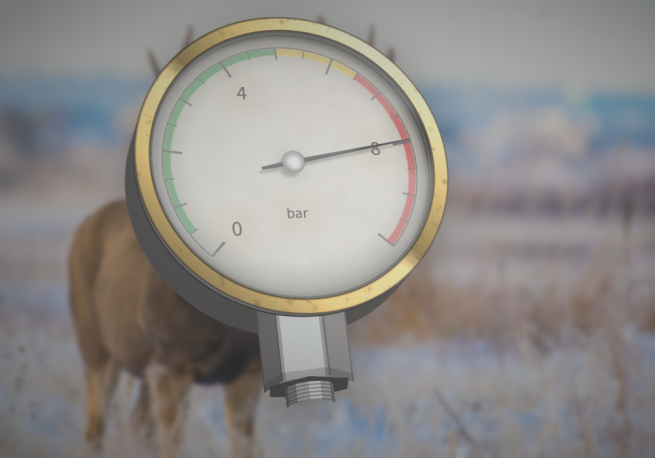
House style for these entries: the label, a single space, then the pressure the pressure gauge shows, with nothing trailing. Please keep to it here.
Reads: 8 bar
